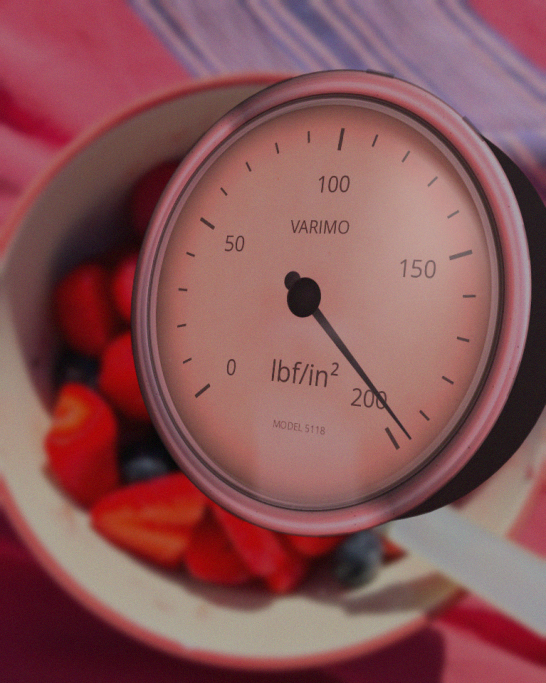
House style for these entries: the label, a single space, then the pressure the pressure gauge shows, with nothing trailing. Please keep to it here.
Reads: 195 psi
